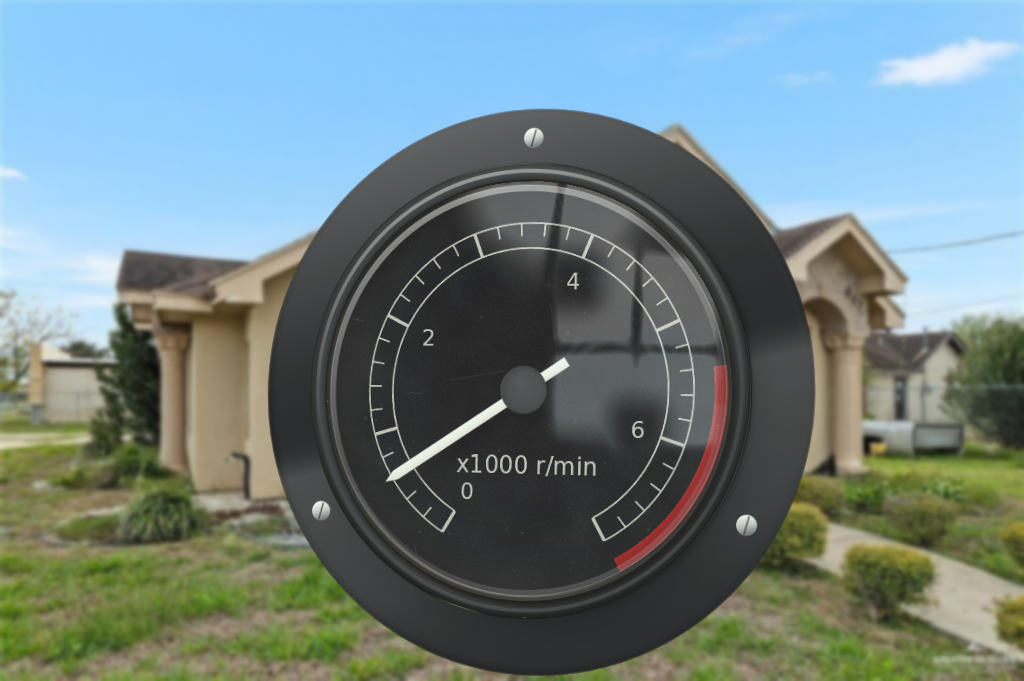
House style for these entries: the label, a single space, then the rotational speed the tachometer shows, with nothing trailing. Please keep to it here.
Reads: 600 rpm
